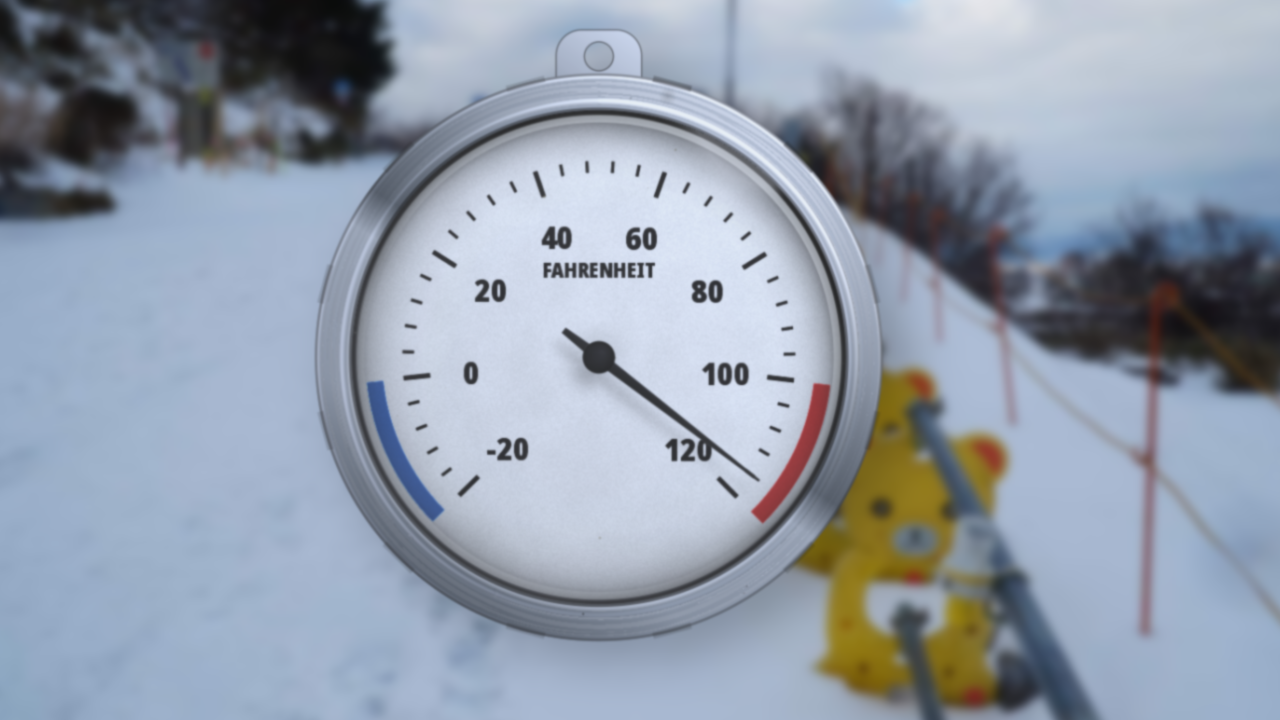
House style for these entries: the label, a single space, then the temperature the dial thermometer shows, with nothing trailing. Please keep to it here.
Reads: 116 °F
